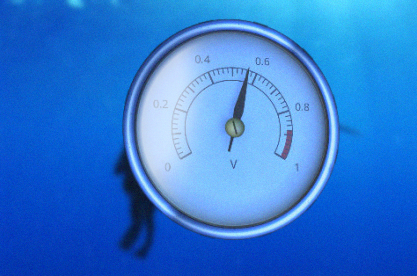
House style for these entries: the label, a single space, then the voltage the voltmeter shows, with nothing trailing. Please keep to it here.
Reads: 0.56 V
